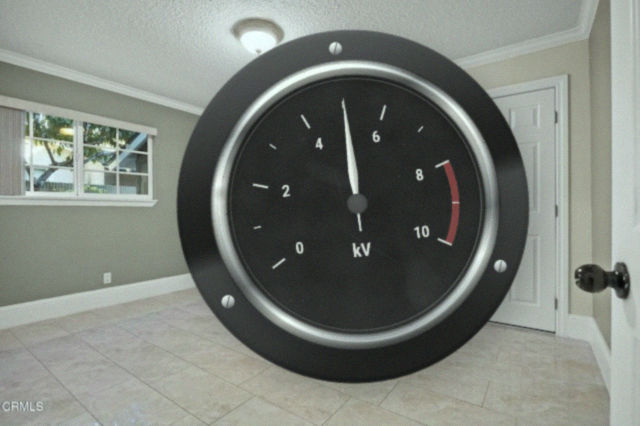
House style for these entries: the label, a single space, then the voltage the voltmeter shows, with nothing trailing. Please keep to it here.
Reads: 5 kV
